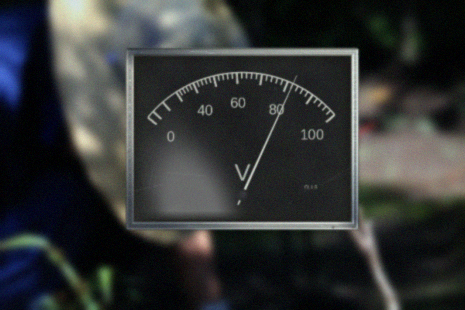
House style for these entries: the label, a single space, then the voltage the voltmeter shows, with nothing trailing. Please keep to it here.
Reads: 82 V
